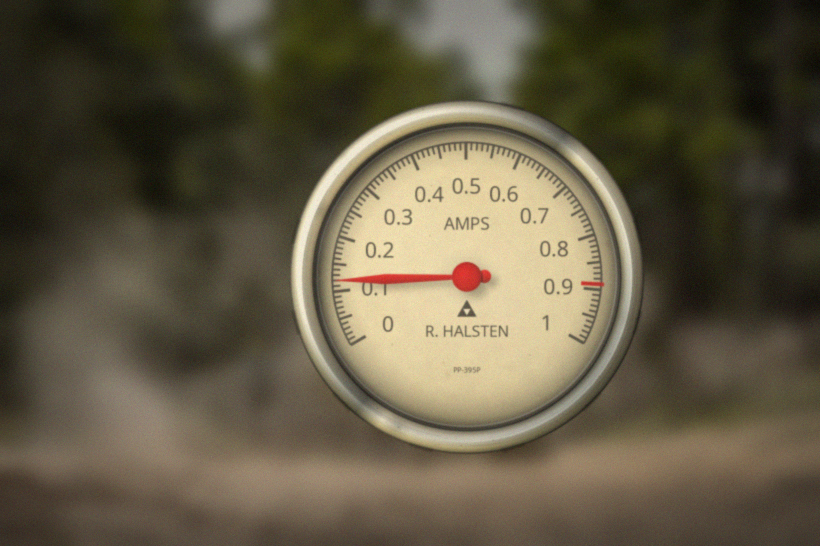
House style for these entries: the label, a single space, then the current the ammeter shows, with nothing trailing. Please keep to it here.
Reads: 0.12 A
